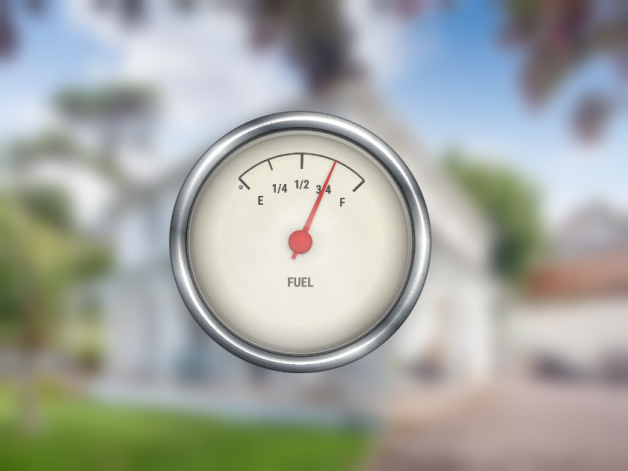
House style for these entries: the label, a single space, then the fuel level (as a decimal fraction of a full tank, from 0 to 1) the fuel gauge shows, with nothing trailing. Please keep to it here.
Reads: 0.75
